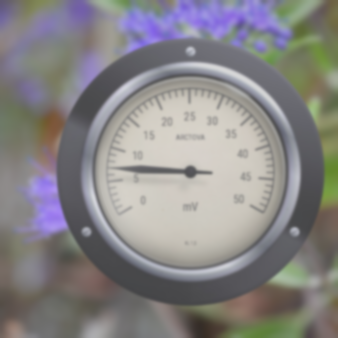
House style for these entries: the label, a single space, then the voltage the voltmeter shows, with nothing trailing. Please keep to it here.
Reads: 7 mV
